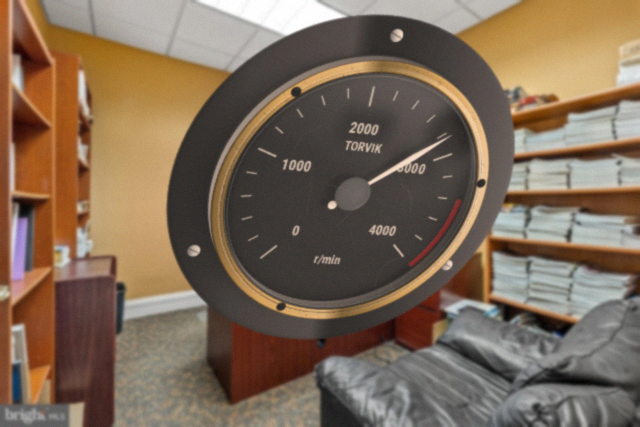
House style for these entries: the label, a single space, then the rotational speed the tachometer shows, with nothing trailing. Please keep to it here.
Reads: 2800 rpm
